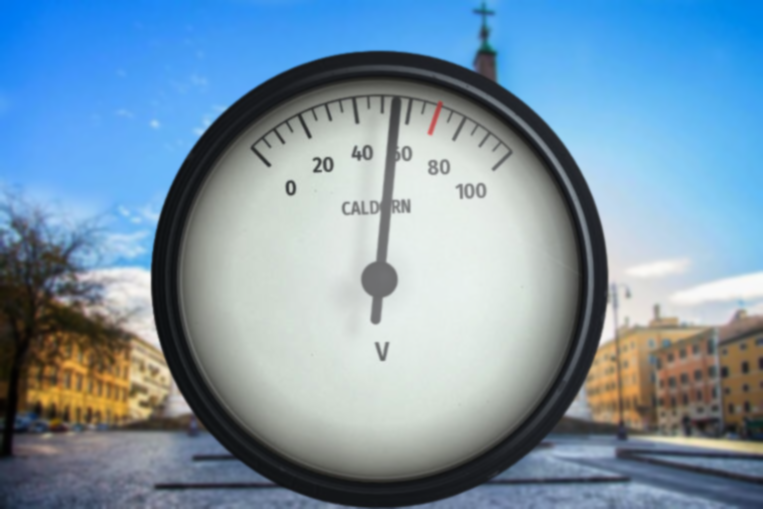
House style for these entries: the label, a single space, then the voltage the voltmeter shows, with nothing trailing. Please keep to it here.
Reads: 55 V
